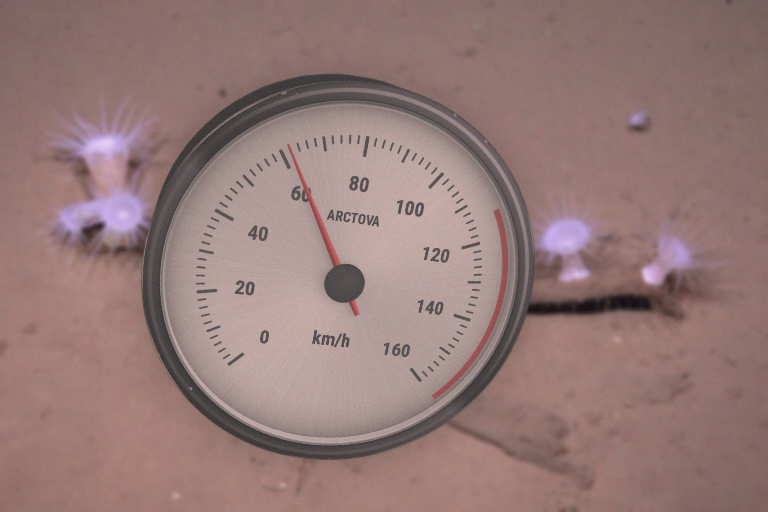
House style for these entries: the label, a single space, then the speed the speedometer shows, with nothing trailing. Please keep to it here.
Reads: 62 km/h
